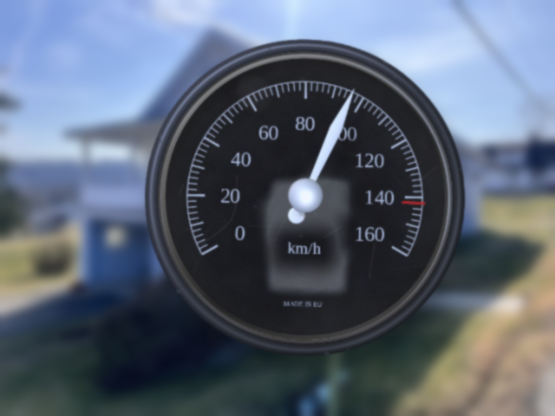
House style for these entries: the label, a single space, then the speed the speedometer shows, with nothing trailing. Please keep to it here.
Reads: 96 km/h
